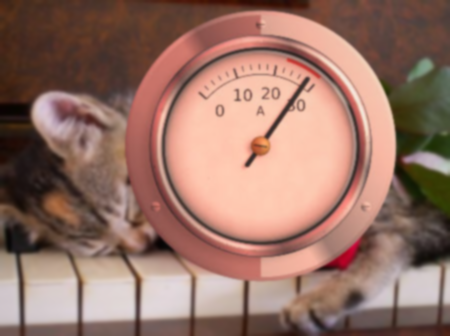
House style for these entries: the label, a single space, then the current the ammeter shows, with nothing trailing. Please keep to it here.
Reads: 28 A
